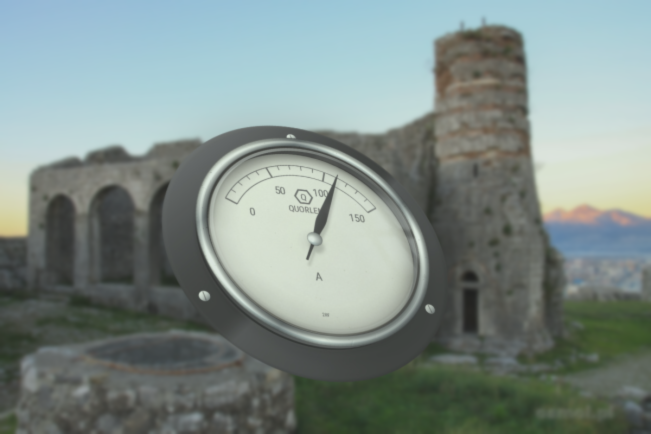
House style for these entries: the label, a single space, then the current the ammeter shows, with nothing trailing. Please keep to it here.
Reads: 110 A
